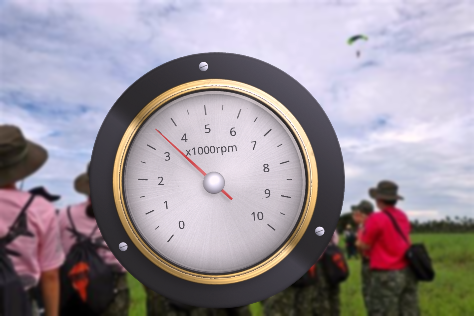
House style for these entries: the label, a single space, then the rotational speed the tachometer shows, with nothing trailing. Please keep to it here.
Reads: 3500 rpm
